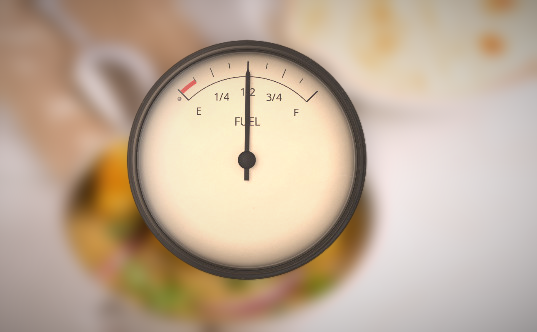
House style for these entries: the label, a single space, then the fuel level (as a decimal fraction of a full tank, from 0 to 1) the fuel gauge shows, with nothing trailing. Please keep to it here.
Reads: 0.5
